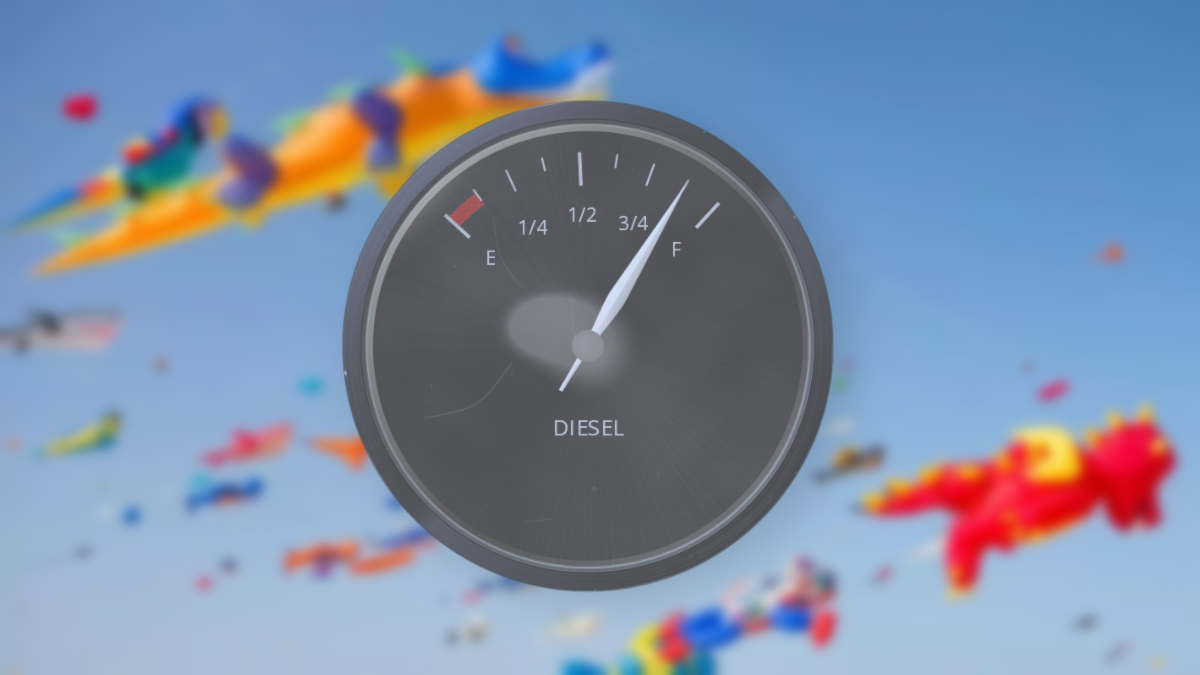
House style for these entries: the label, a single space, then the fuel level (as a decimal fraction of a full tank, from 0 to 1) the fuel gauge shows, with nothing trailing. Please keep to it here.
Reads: 0.875
